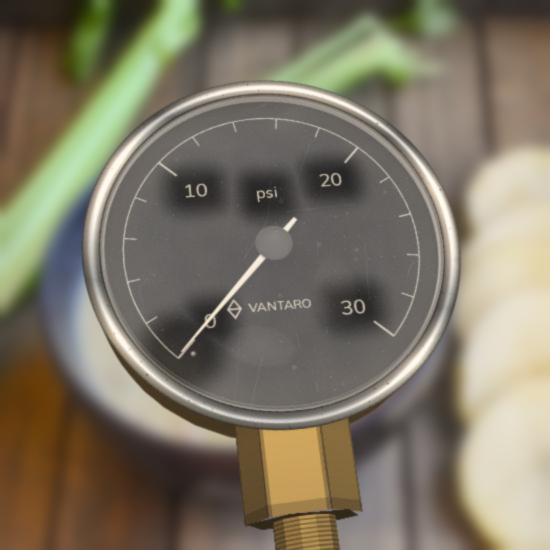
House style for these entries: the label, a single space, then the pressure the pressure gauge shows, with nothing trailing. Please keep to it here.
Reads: 0 psi
